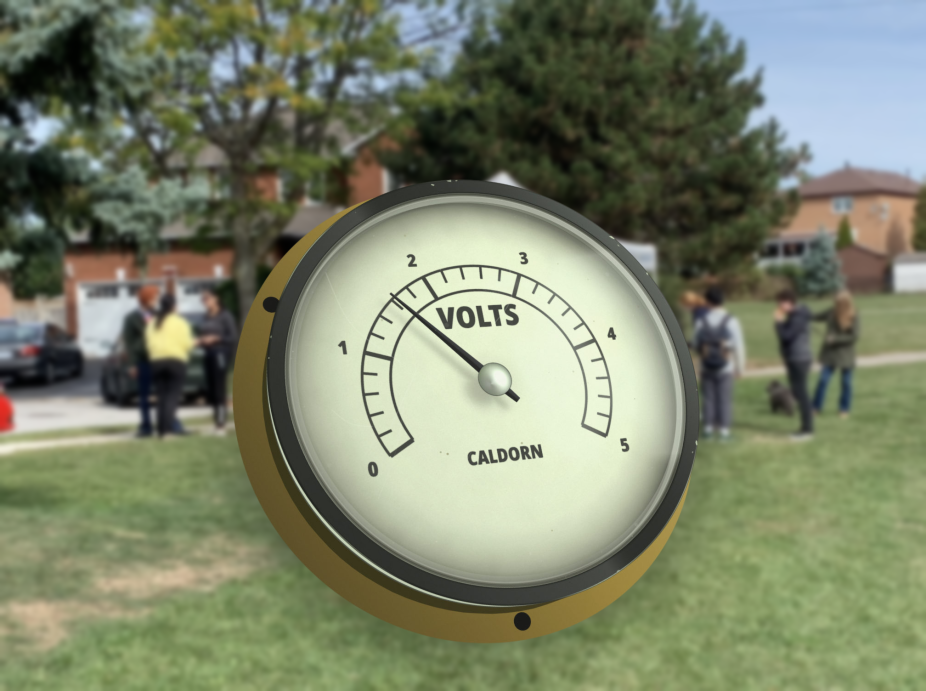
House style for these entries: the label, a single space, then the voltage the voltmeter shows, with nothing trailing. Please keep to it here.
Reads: 1.6 V
